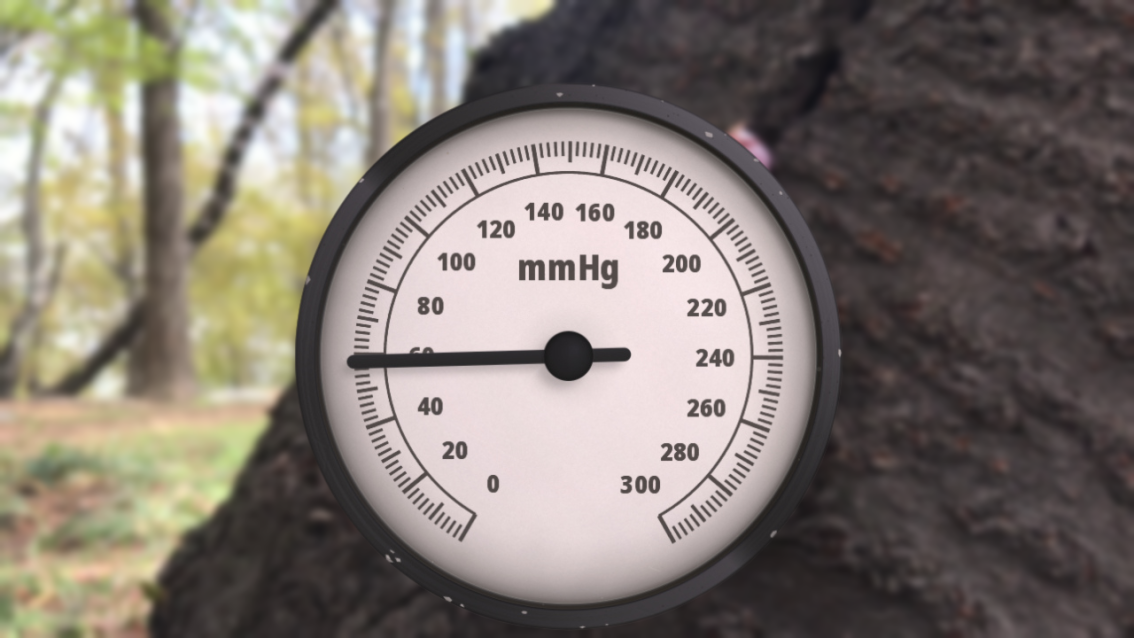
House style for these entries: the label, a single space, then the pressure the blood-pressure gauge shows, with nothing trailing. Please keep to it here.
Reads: 58 mmHg
